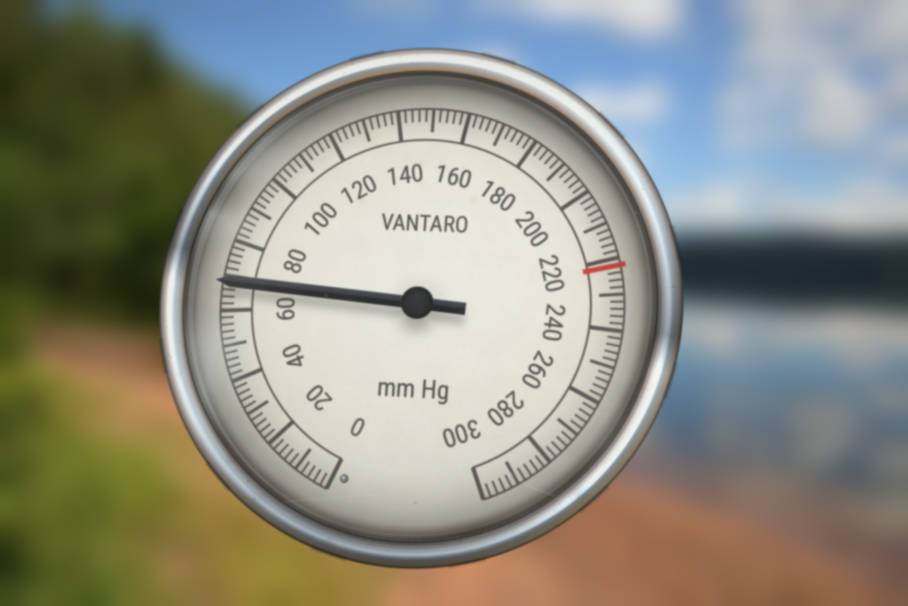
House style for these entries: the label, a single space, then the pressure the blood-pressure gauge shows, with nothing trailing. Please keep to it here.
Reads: 68 mmHg
